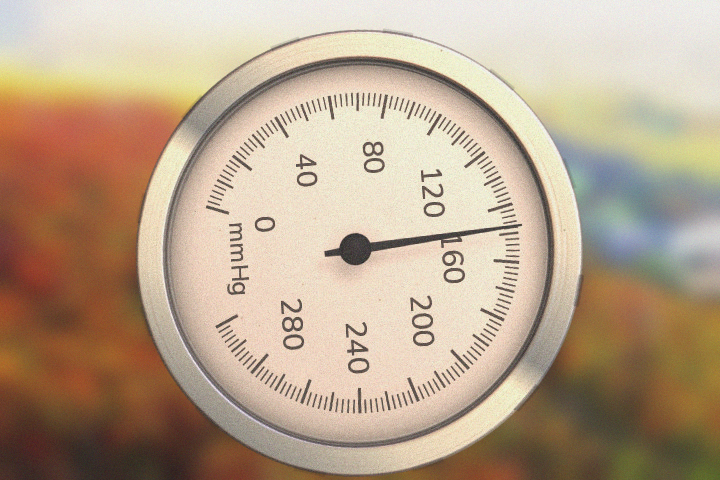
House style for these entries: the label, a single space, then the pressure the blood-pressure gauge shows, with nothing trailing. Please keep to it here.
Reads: 148 mmHg
